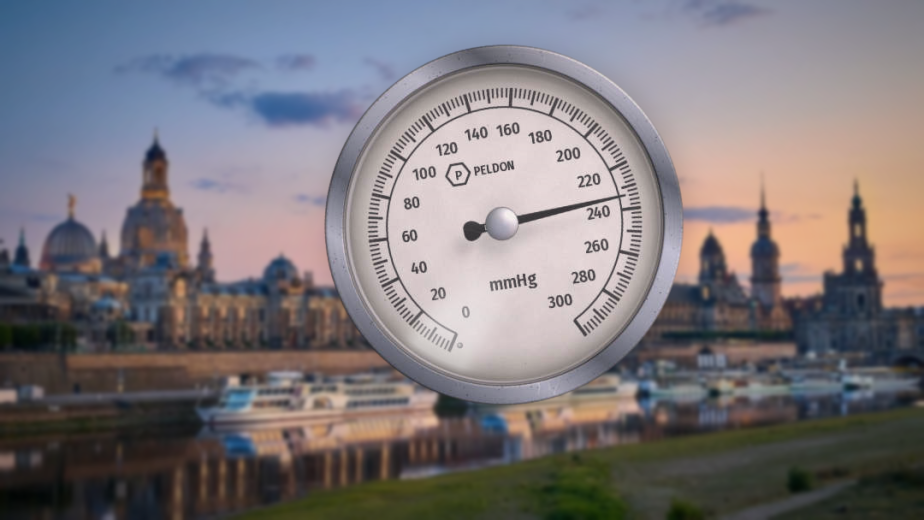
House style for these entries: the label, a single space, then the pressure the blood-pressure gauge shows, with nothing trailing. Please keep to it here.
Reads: 234 mmHg
